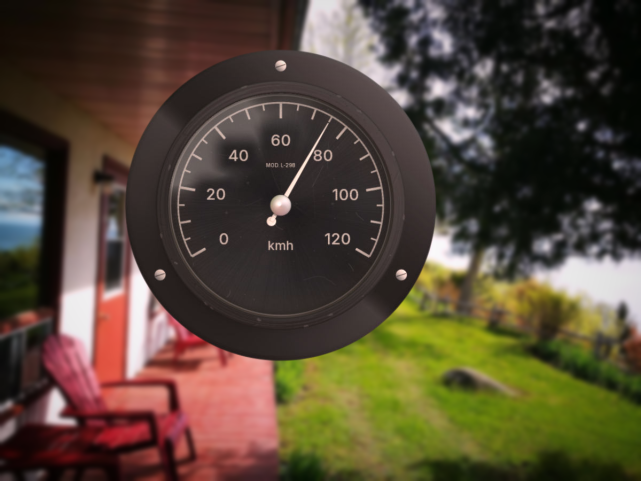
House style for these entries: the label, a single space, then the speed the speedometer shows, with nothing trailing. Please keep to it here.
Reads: 75 km/h
